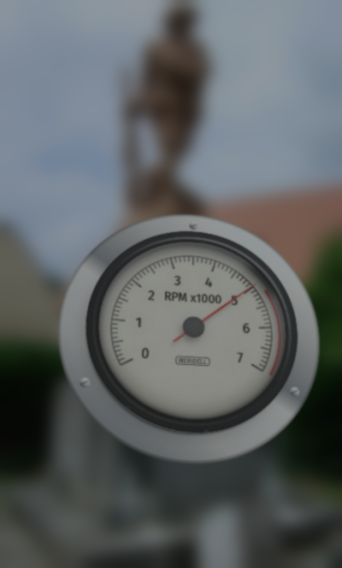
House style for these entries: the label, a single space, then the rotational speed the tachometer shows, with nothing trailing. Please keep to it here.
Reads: 5000 rpm
